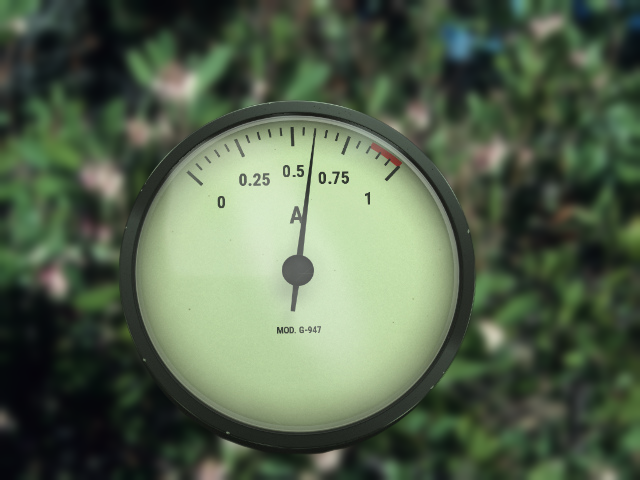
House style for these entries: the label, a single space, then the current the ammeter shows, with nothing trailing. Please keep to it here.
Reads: 0.6 A
